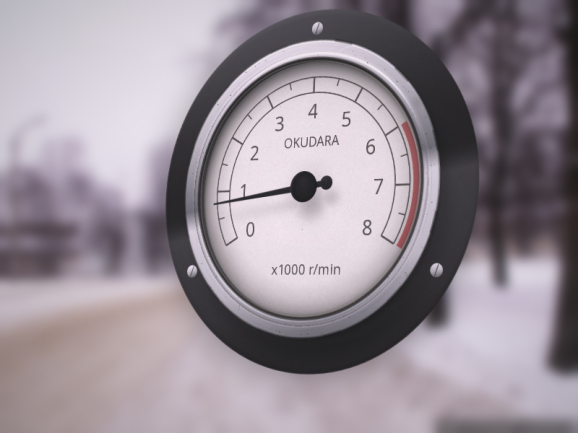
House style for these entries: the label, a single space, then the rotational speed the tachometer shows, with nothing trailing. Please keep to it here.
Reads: 750 rpm
